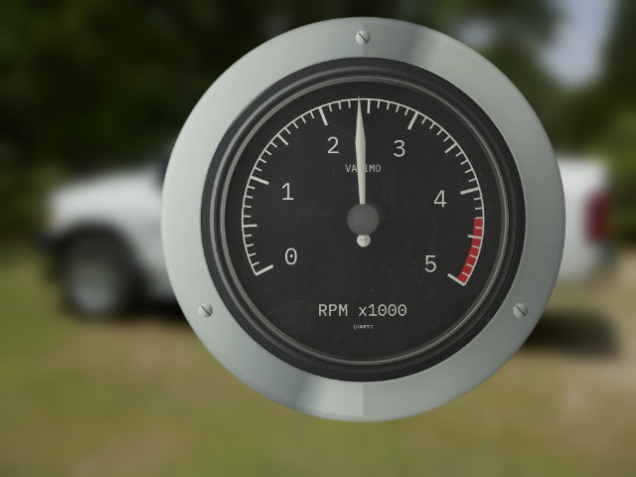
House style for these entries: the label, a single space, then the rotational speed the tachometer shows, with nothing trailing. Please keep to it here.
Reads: 2400 rpm
